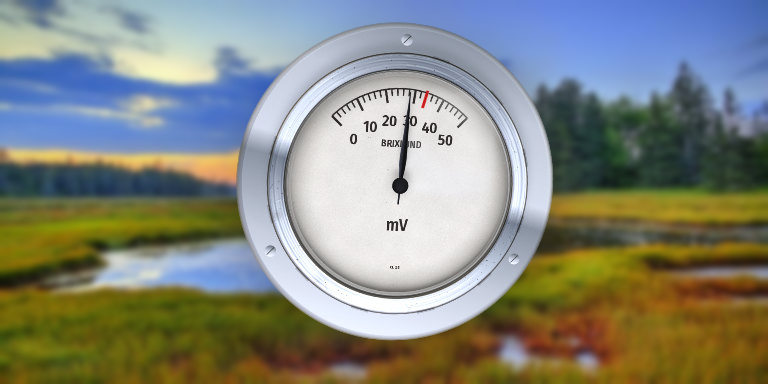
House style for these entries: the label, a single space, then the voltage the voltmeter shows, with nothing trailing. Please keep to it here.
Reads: 28 mV
